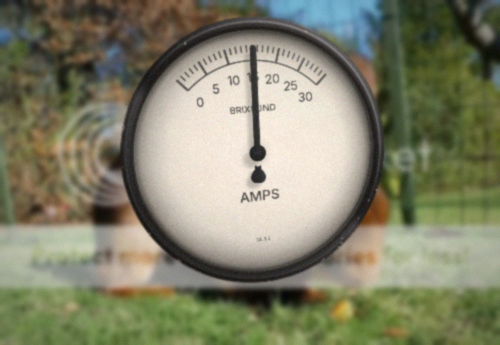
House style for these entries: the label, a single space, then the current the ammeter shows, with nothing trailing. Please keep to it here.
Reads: 15 A
